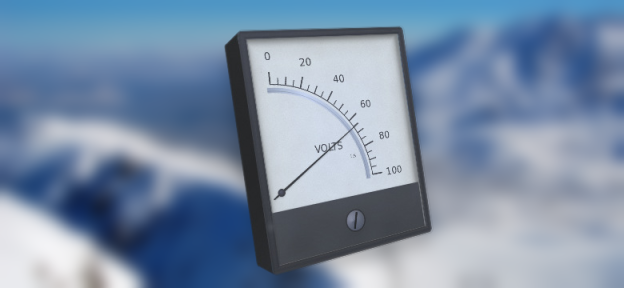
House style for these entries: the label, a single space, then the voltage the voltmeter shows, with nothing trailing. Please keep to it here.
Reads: 65 V
